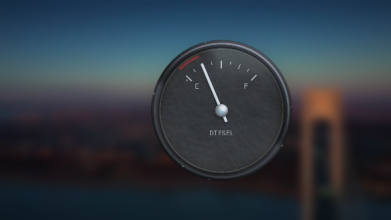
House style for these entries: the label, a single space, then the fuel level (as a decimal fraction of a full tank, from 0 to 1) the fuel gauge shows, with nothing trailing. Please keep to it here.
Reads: 0.25
